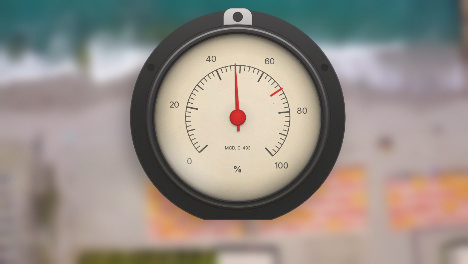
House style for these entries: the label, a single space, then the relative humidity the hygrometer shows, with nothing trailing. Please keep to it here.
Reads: 48 %
